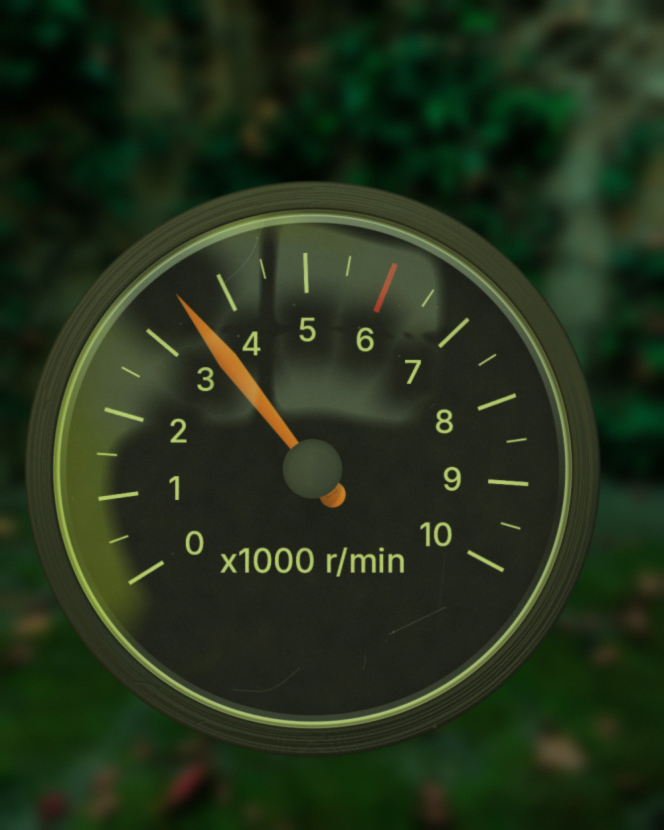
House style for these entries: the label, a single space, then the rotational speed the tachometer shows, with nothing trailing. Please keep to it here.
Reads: 3500 rpm
